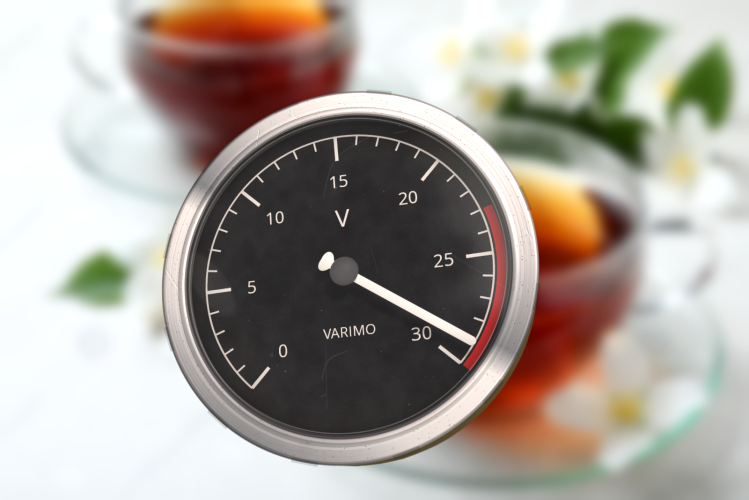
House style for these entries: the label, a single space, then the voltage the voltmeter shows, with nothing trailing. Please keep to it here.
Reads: 29 V
